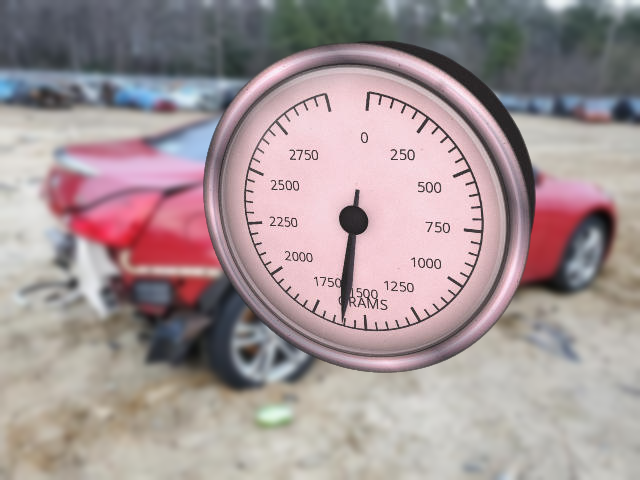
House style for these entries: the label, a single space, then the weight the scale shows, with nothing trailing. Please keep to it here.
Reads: 1600 g
